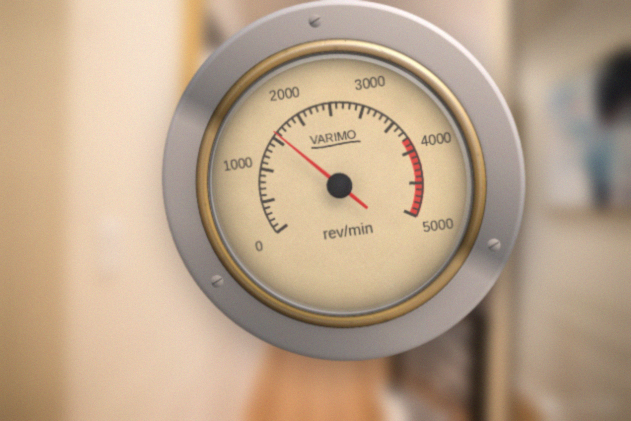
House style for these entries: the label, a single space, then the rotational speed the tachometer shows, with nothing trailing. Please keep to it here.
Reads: 1600 rpm
